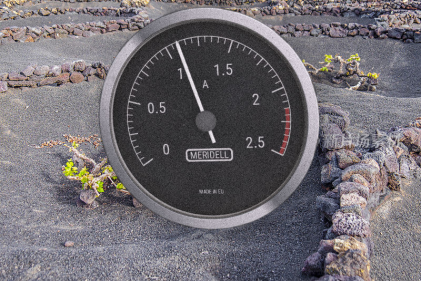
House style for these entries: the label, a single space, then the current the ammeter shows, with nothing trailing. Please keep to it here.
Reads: 1.1 A
